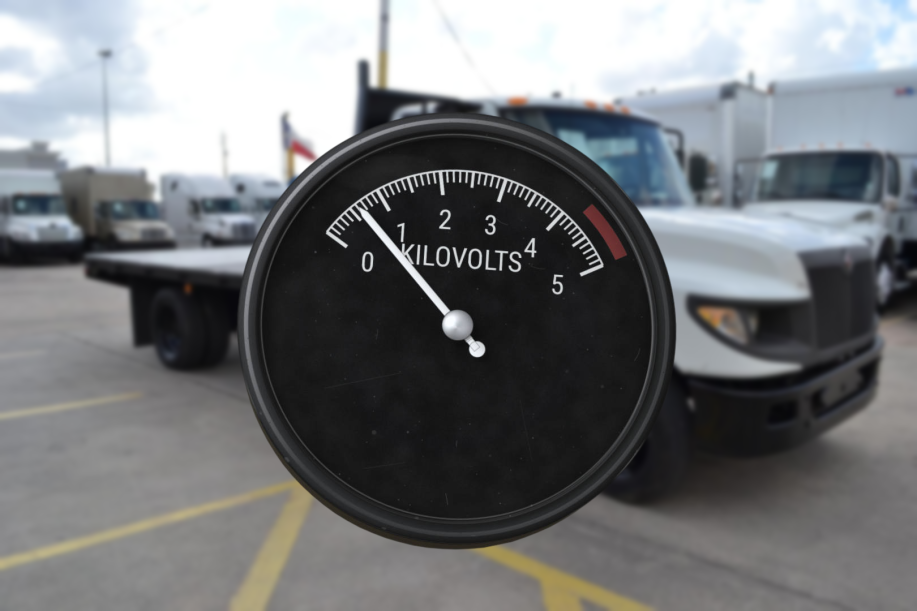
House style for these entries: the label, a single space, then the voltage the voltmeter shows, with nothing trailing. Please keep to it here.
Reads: 0.6 kV
